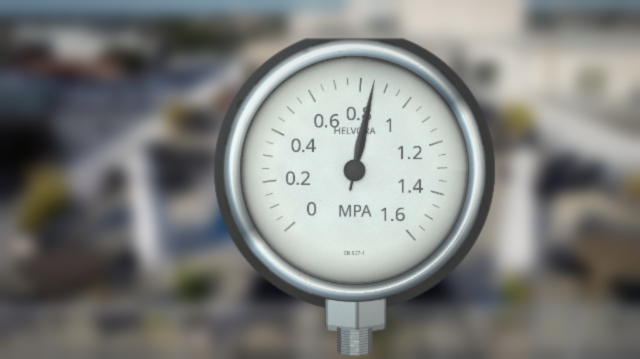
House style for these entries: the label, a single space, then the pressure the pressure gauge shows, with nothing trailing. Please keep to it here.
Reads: 0.85 MPa
